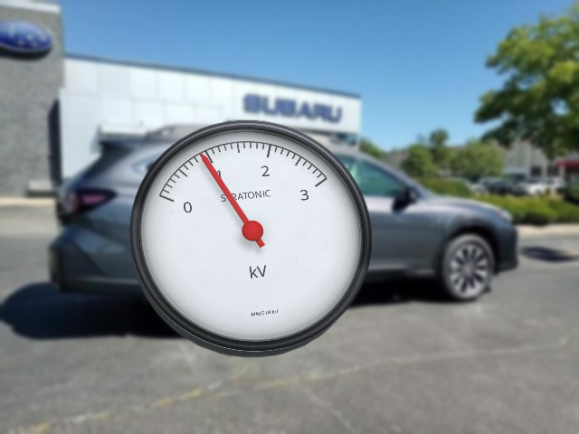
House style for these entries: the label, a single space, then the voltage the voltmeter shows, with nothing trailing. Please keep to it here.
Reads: 0.9 kV
